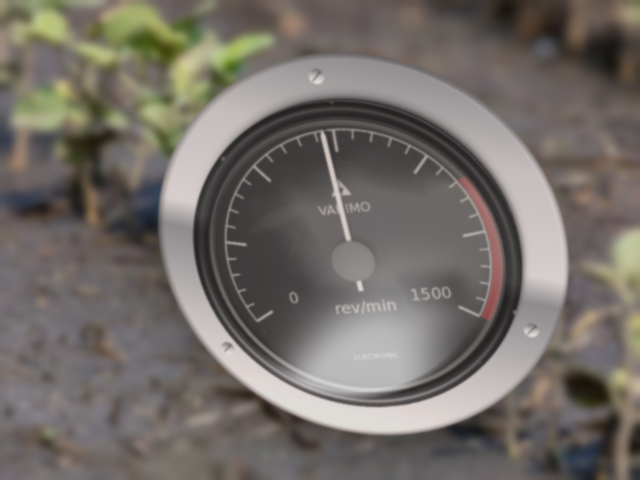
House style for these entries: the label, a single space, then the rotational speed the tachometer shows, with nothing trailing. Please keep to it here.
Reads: 725 rpm
